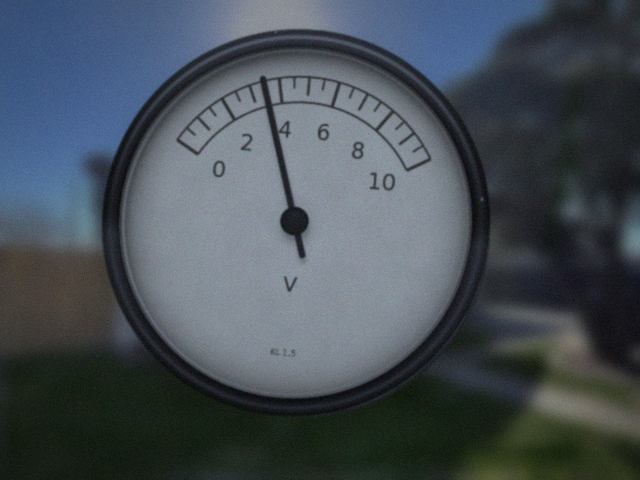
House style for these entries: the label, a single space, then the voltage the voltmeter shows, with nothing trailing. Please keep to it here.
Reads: 3.5 V
